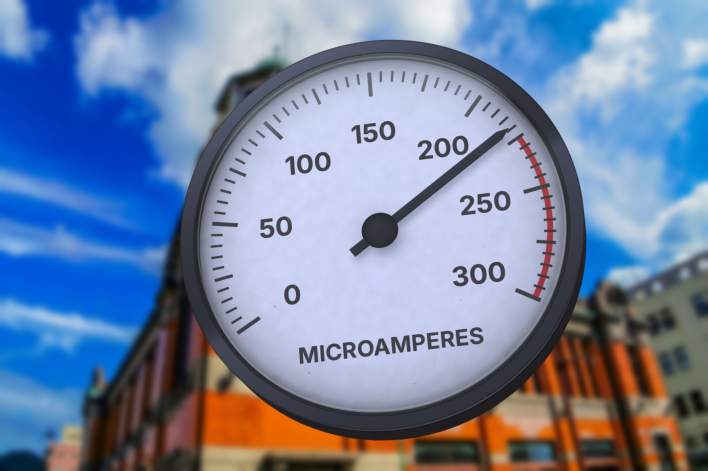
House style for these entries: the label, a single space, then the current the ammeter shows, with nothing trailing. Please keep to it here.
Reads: 220 µA
